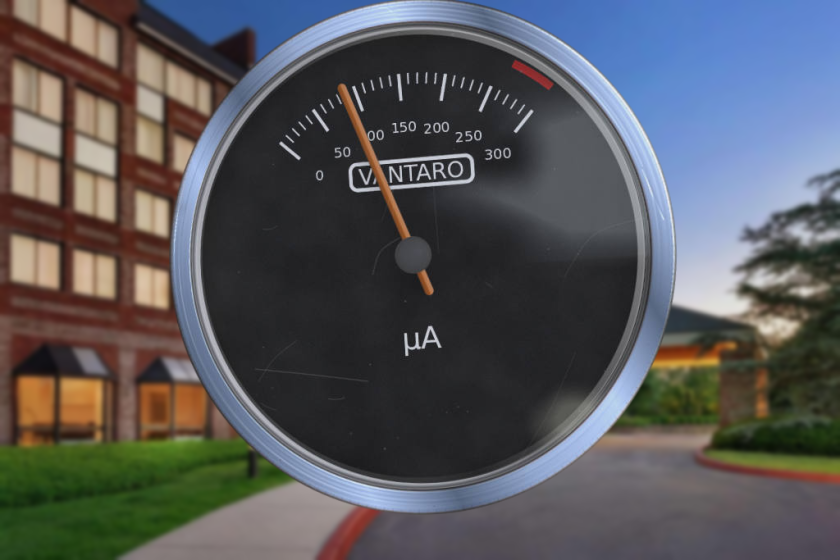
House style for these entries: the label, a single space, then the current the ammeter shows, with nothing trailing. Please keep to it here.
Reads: 90 µA
